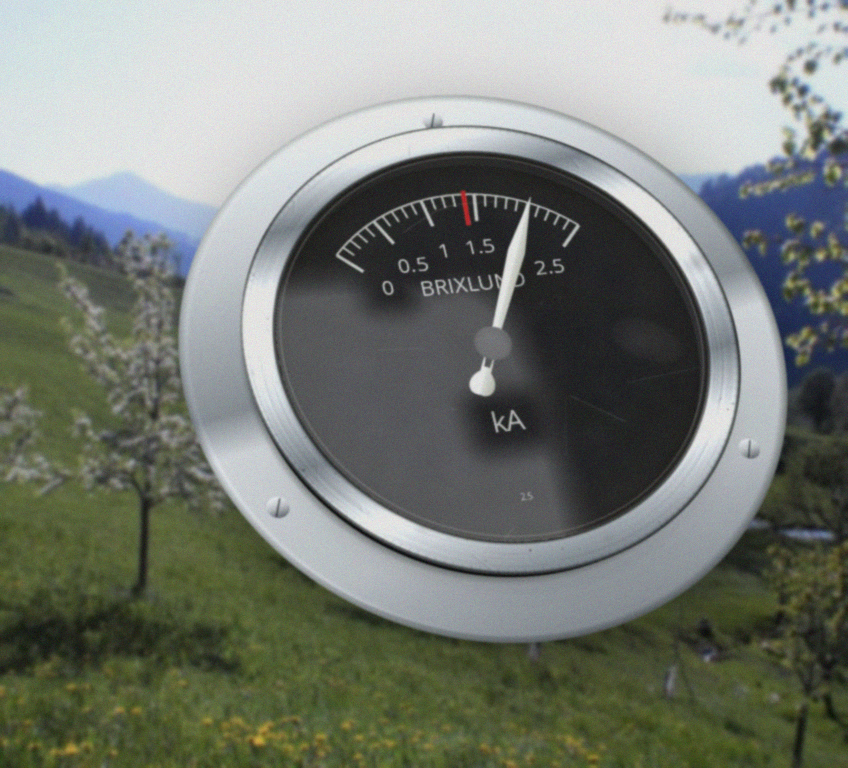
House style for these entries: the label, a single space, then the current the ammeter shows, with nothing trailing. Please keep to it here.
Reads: 2 kA
